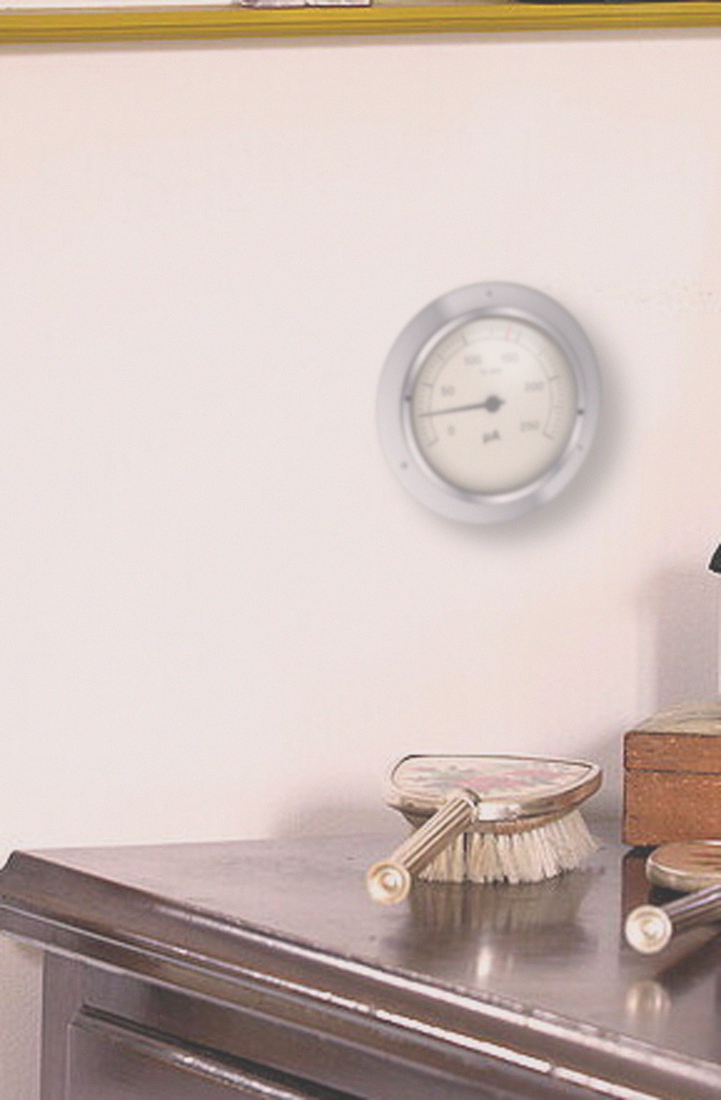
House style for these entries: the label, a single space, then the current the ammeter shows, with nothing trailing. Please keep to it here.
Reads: 25 µA
